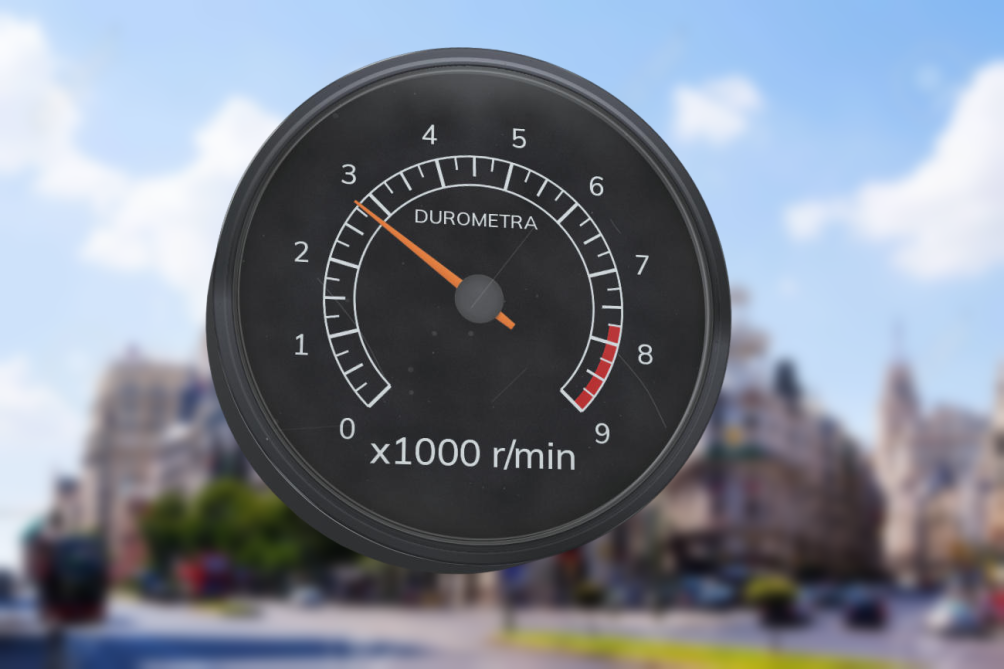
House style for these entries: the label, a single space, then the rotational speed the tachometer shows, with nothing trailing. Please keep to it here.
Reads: 2750 rpm
